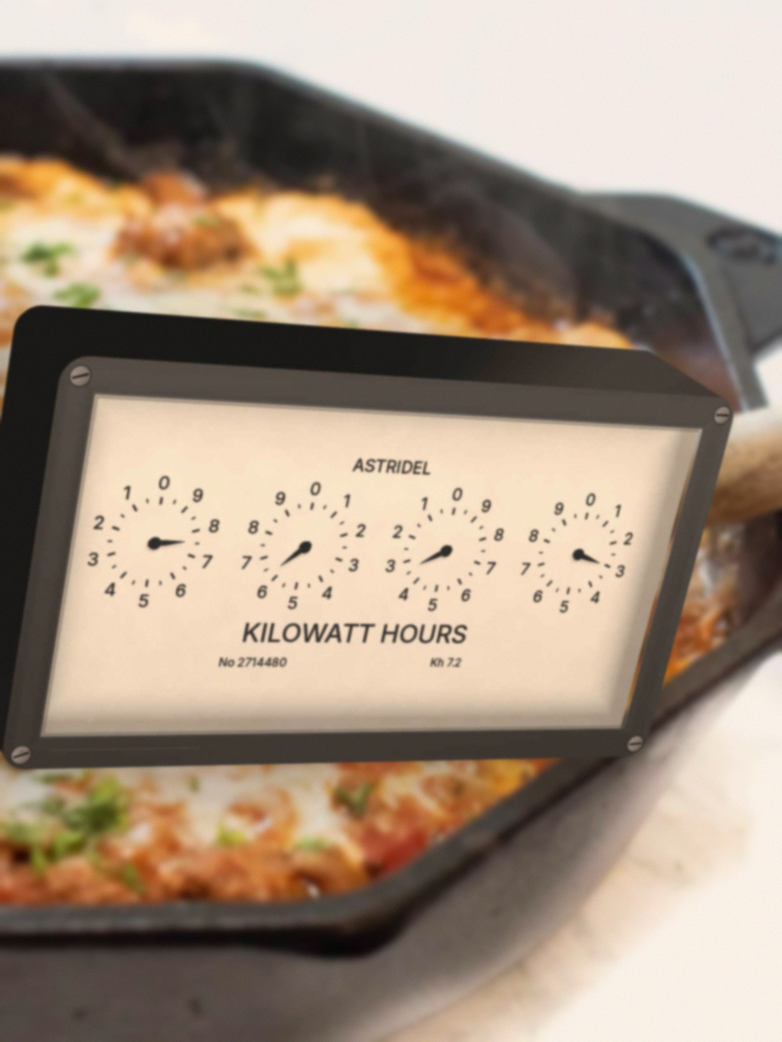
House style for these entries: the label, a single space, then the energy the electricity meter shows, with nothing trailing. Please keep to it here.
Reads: 7633 kWh
